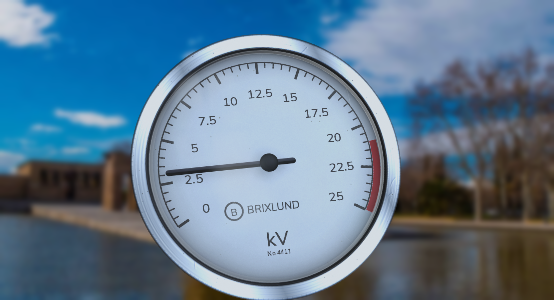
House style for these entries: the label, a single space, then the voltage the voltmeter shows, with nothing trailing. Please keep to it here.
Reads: 3 kV
